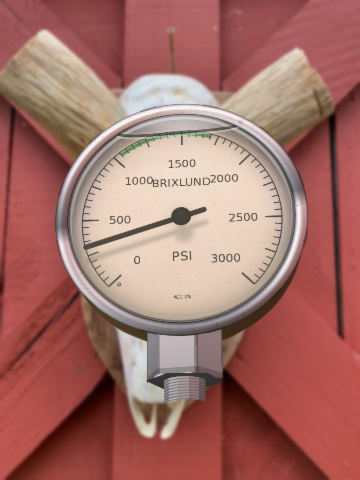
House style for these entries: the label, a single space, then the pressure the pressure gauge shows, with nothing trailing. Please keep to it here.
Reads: 300 psi
